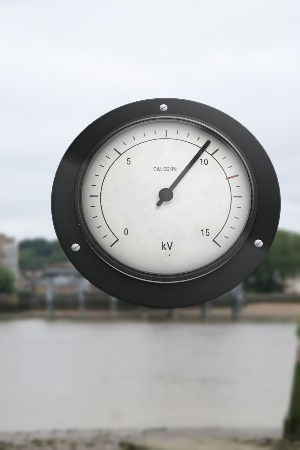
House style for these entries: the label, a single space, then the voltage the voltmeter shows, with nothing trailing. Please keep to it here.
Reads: 9.5 kV
